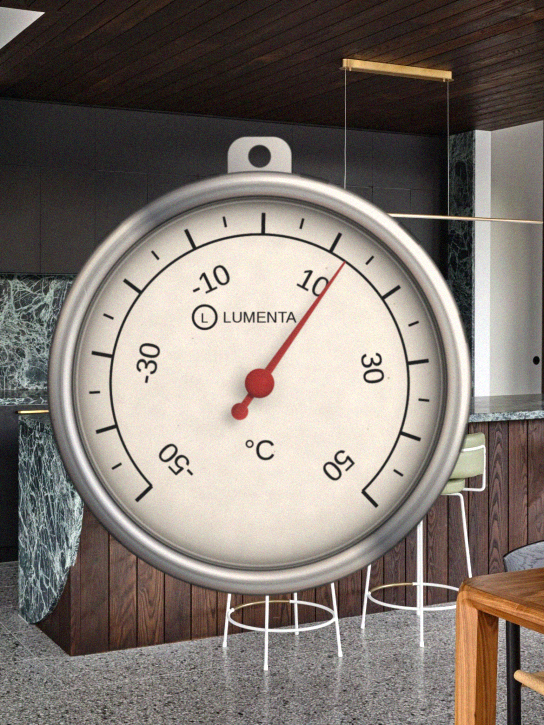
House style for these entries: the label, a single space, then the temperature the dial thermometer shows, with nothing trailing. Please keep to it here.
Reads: 12.5 °C
